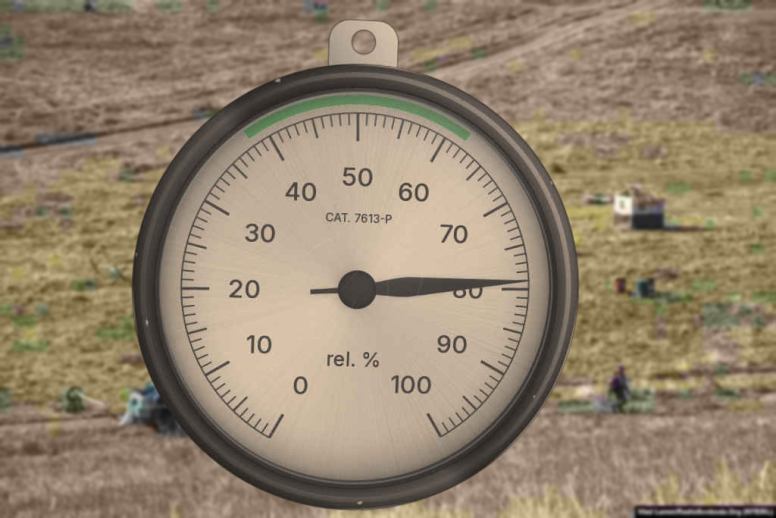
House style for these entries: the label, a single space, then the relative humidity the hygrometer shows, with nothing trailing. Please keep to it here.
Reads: 79 %
